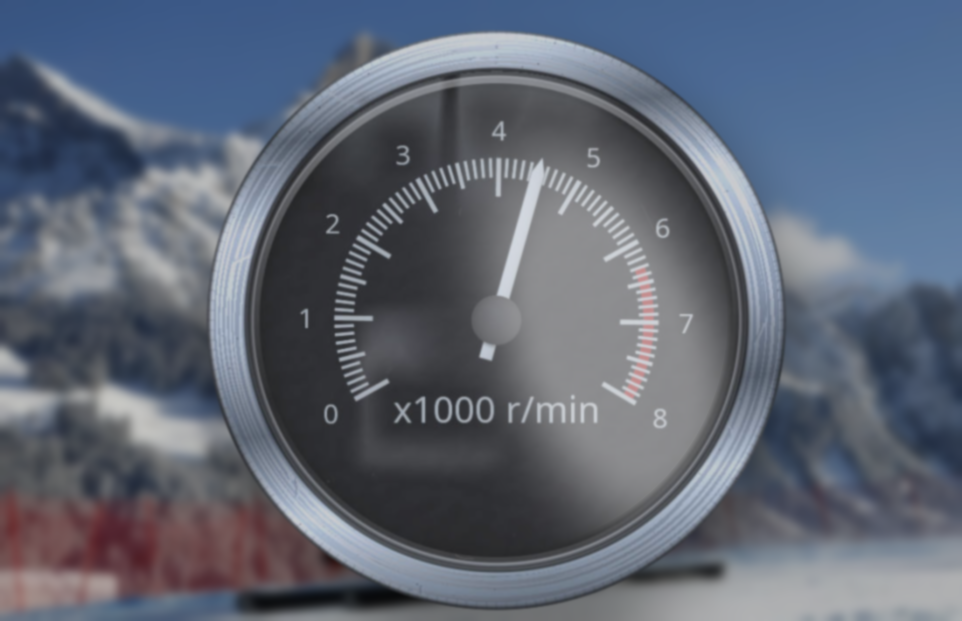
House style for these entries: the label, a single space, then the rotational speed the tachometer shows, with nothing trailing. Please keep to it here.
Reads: 4500 rpm
